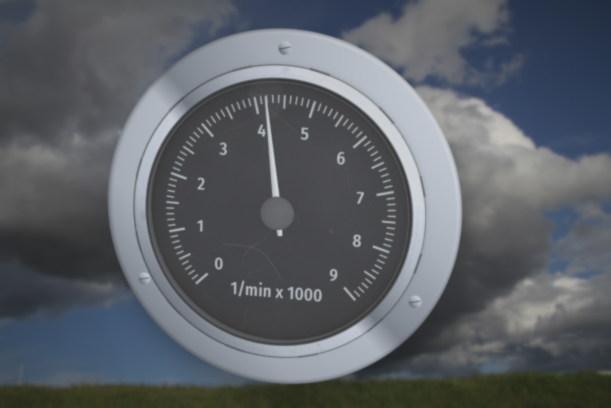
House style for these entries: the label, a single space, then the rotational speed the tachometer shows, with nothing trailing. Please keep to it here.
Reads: 4200 rpm
